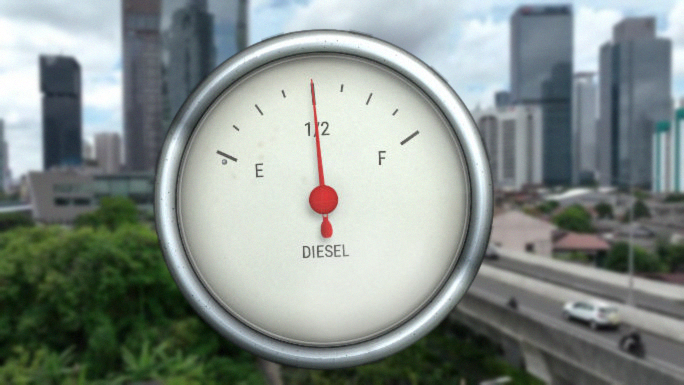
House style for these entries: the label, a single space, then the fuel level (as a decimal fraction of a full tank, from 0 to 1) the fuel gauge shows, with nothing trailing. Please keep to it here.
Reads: 0.5
